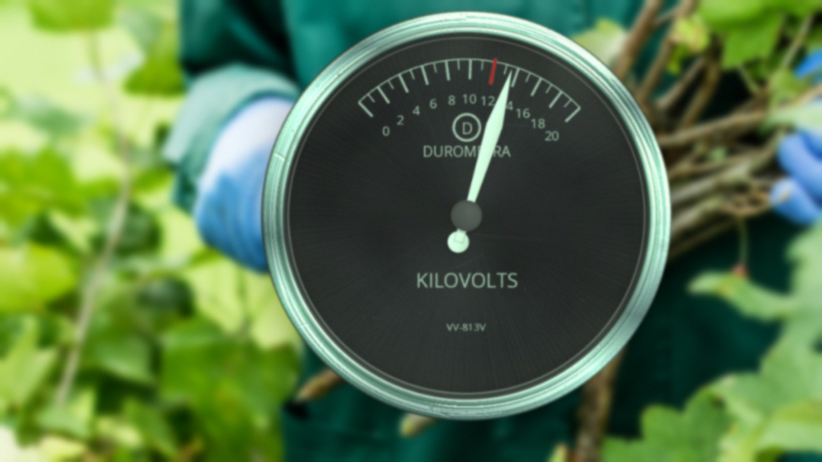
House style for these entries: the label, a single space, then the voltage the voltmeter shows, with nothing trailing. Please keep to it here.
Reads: 13.5 kV
